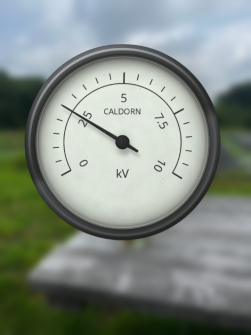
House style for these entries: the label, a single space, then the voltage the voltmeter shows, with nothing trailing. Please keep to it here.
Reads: 2.5 kV
